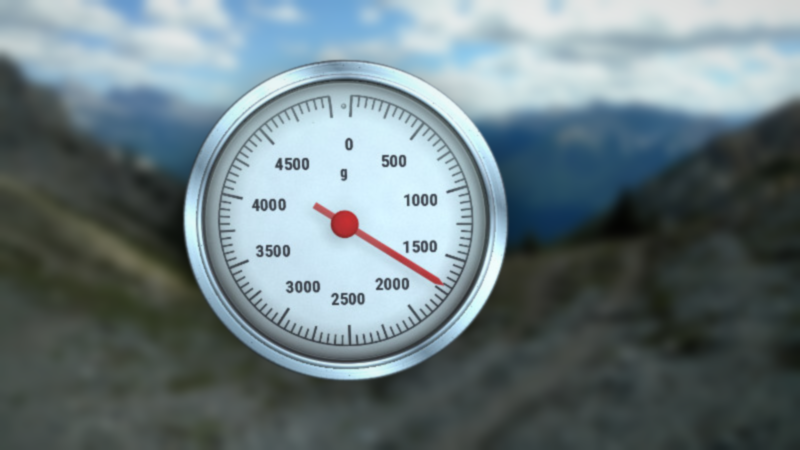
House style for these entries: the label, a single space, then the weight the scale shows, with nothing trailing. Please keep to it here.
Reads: 1700 g
